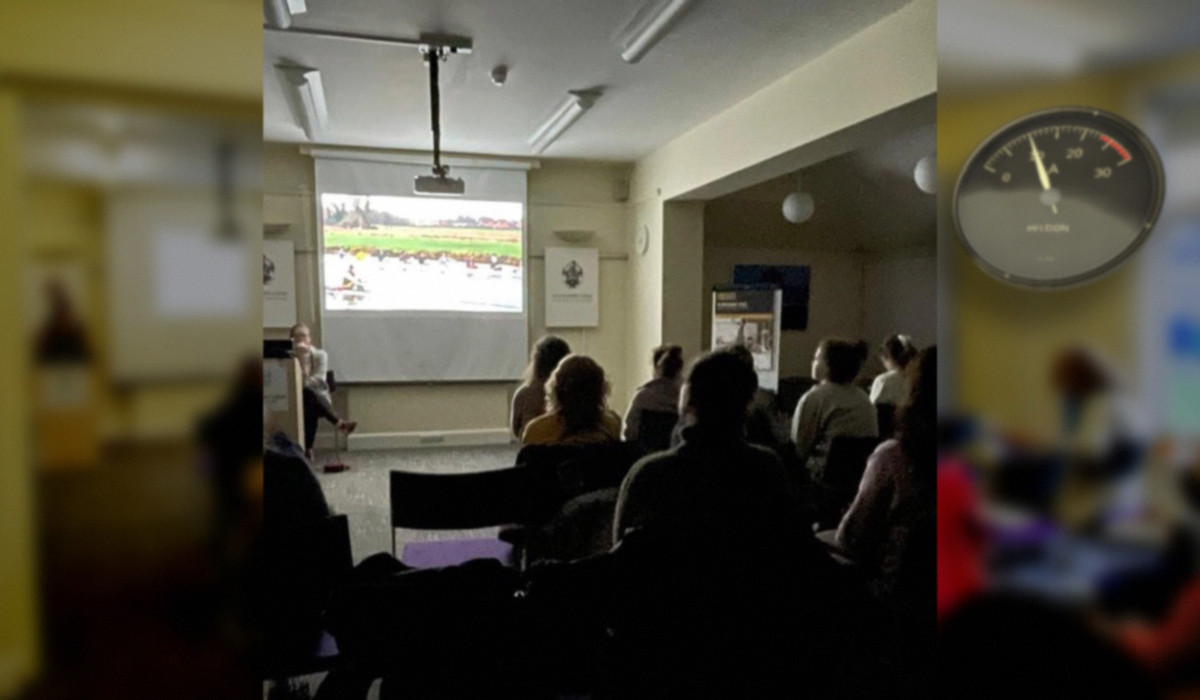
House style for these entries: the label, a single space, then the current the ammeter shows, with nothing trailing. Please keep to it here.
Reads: 10 A
